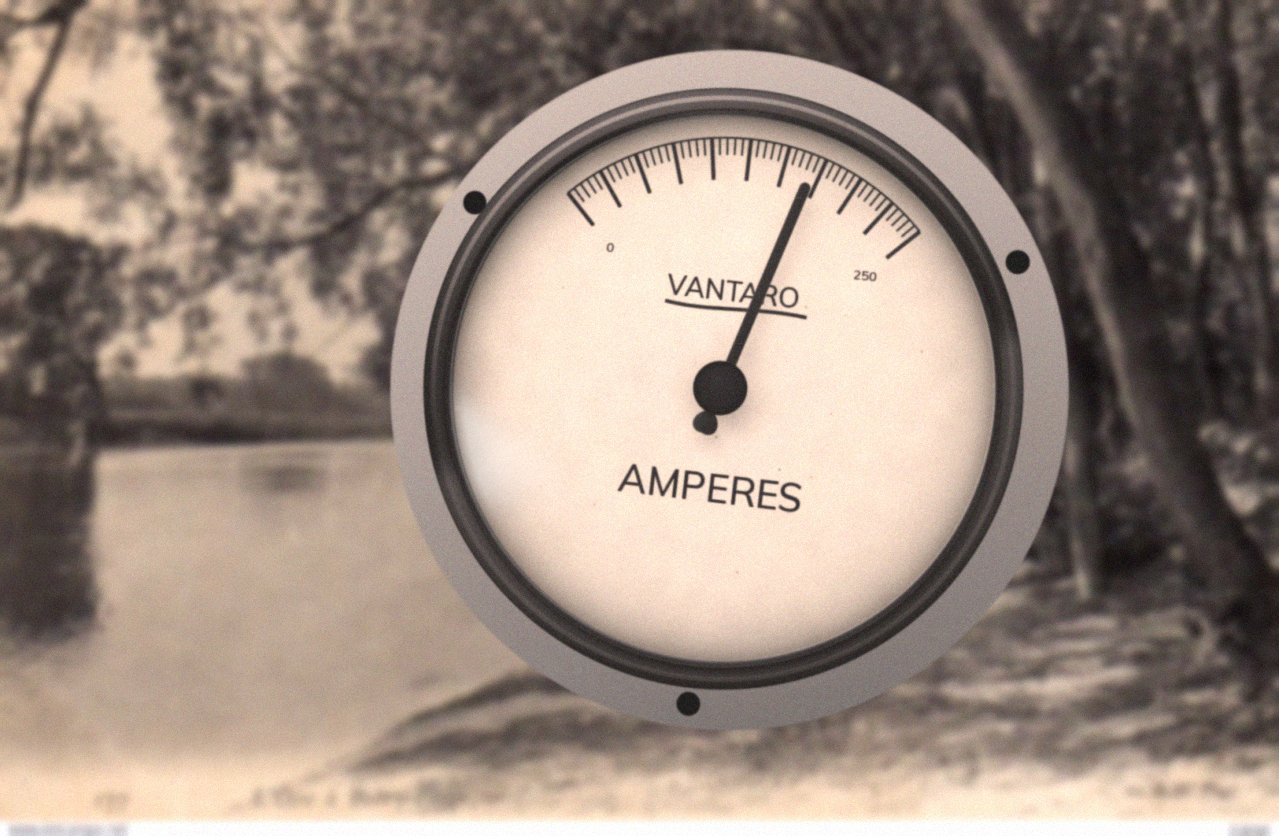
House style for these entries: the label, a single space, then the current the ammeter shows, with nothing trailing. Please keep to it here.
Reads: 170 A
